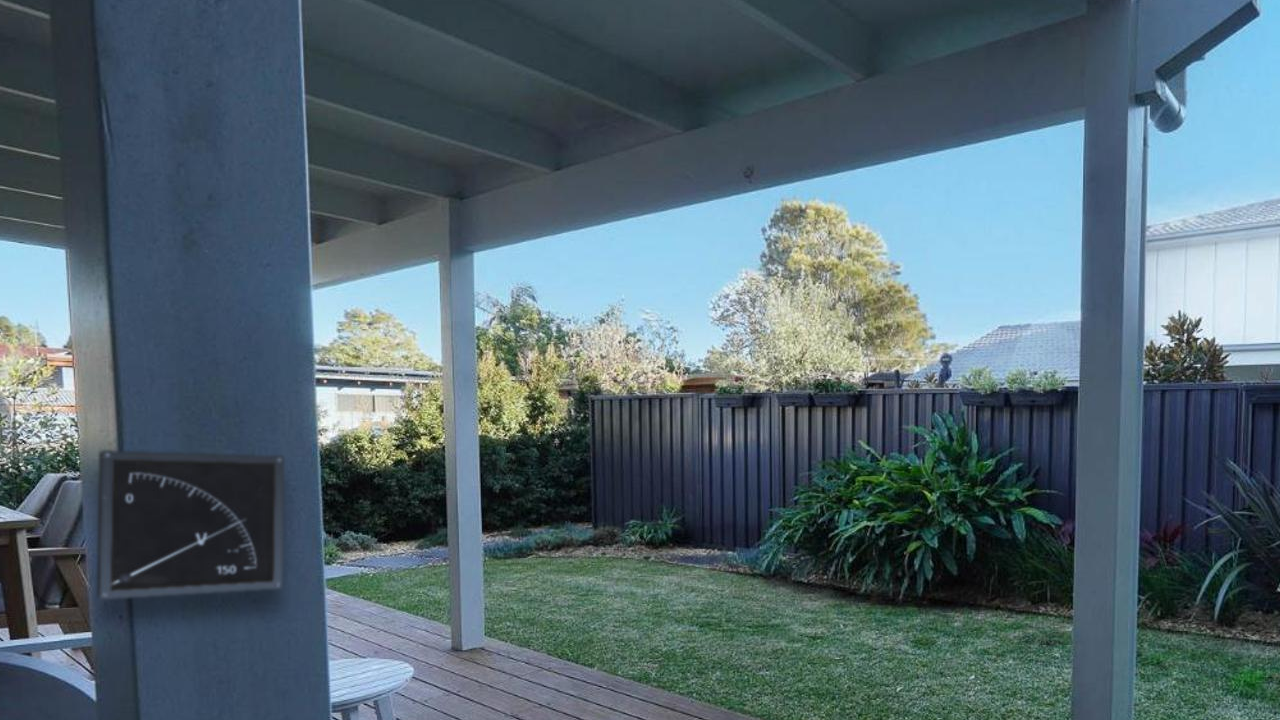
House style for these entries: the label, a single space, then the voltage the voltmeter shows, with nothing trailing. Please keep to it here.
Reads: 100 V
